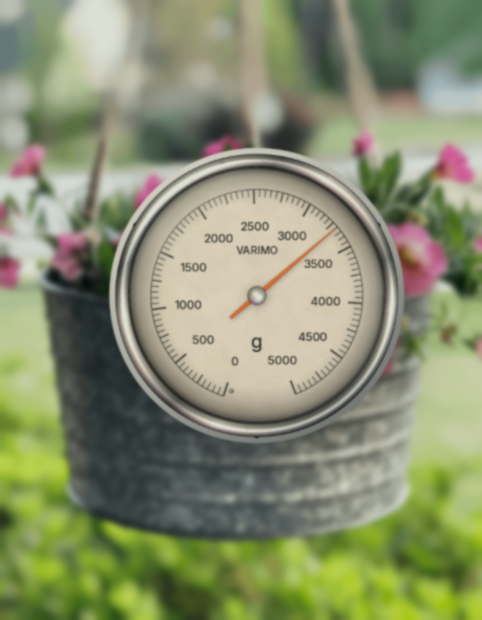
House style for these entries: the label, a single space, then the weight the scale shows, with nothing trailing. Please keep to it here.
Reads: 3300 g
